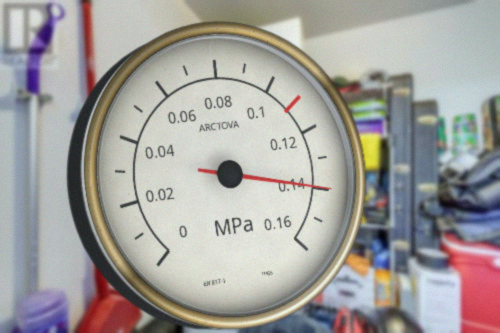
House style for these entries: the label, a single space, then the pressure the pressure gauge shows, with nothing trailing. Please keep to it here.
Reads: 0.14 MPa
